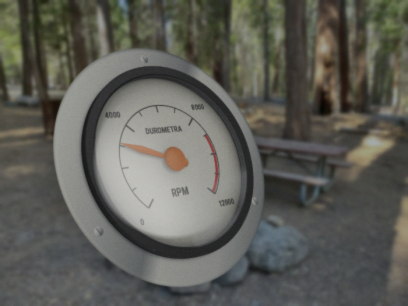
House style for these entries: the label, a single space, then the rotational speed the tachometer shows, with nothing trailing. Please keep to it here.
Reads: 3000 rpm
